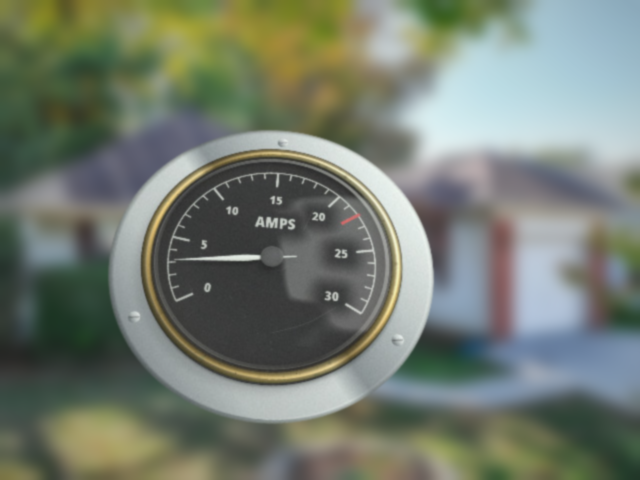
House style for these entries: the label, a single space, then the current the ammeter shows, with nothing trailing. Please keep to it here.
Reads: 3 A
